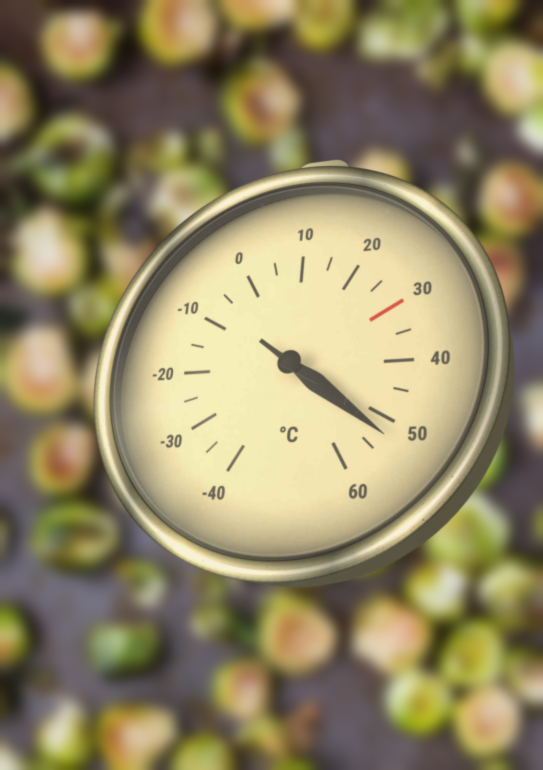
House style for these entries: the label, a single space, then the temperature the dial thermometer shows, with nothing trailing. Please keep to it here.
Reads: 52.5 °C
